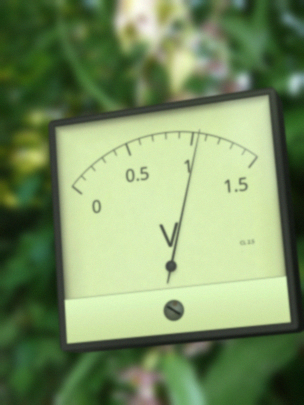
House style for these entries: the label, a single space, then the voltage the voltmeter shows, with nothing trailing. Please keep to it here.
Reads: 1.05 V
